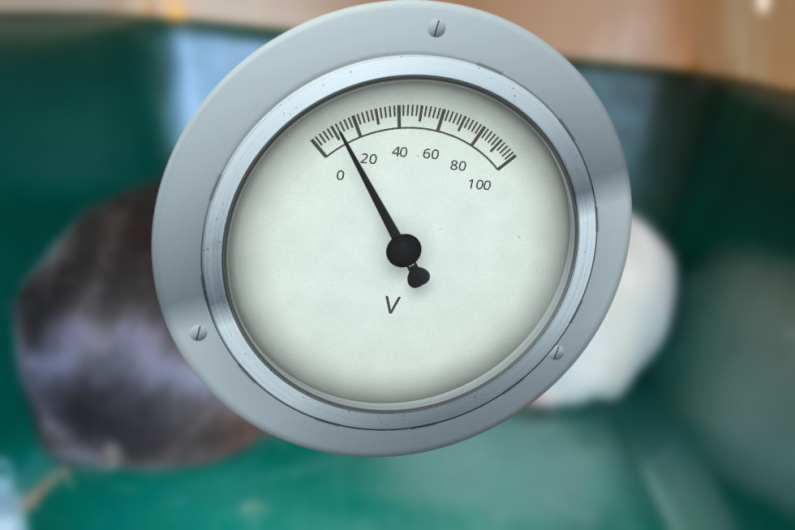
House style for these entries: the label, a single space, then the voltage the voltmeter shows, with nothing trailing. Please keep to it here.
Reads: 12 V
